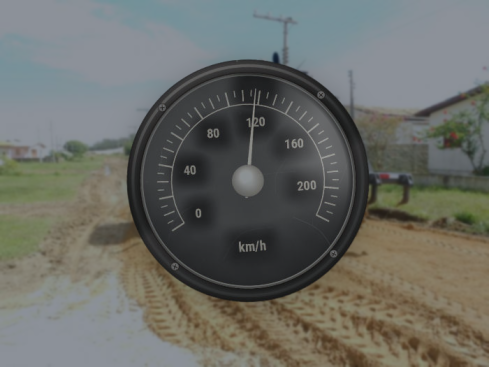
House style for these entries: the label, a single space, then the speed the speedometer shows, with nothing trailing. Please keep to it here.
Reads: 117.5 km/h
